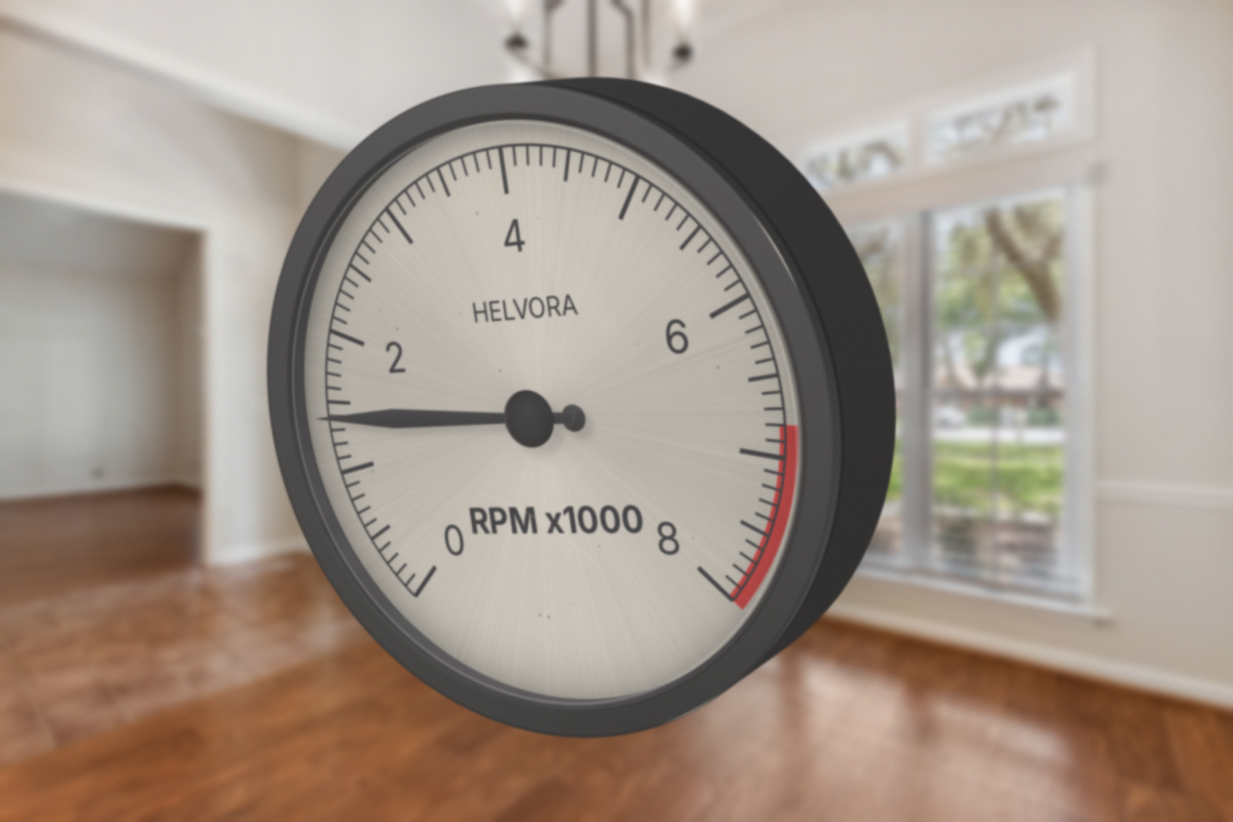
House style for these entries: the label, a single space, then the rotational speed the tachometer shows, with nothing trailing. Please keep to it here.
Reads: 1400 rpm
